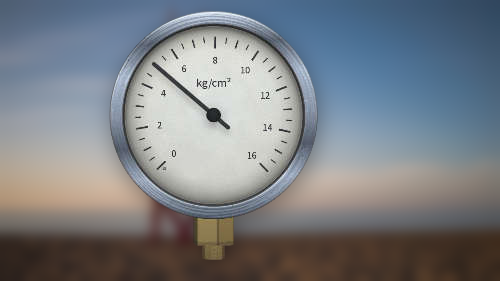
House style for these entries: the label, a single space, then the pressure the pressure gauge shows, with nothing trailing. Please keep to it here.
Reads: 5 kg/cm²
